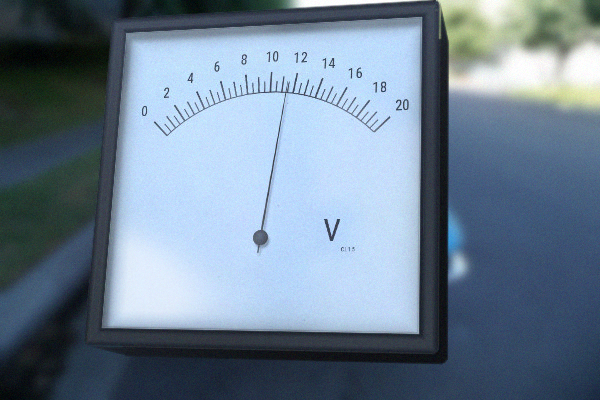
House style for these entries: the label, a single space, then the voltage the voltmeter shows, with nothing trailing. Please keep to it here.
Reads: 11.5 V
